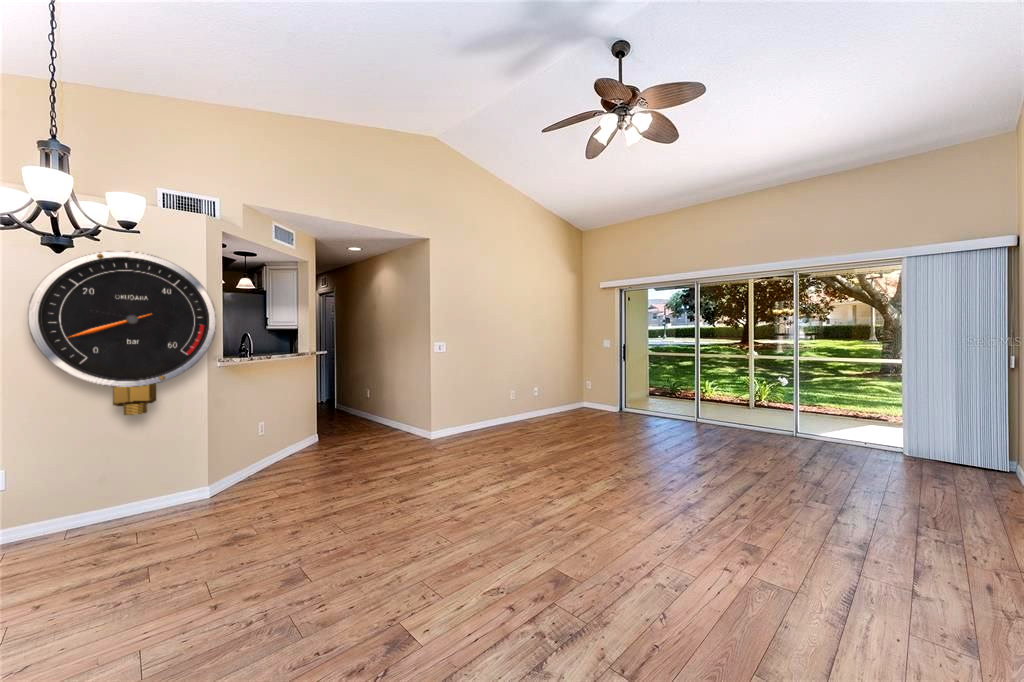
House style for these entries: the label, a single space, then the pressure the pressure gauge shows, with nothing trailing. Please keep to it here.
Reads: 6 bar
